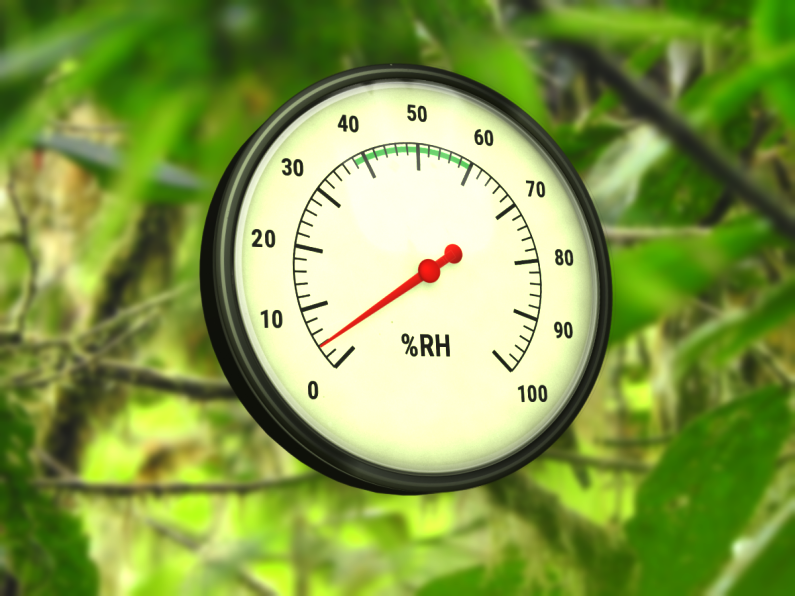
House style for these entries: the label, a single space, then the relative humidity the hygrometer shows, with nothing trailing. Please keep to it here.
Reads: 4 %
